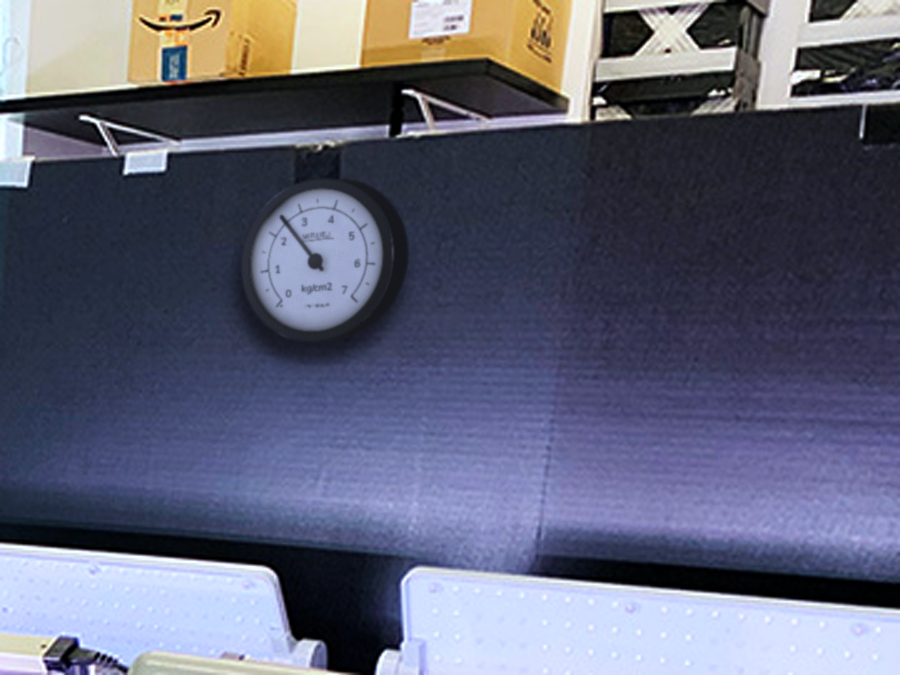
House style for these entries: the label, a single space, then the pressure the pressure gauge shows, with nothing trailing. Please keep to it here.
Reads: 2.5 kg/cm²
